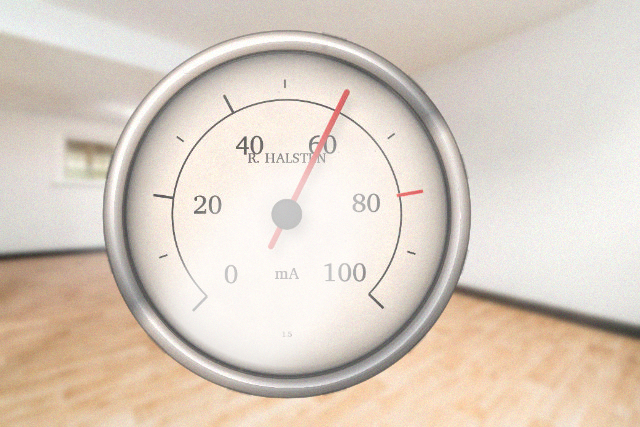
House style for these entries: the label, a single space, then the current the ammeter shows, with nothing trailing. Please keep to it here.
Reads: 60 mA
